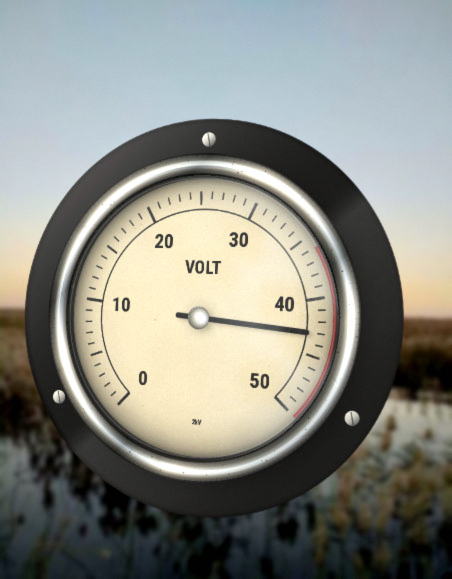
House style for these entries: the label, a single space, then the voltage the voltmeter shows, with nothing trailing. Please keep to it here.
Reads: 43 V
